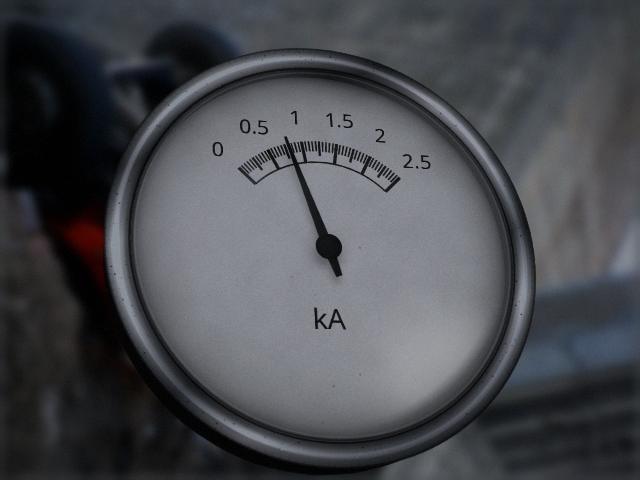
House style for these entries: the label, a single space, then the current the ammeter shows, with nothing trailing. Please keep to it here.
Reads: 0.75 kA
